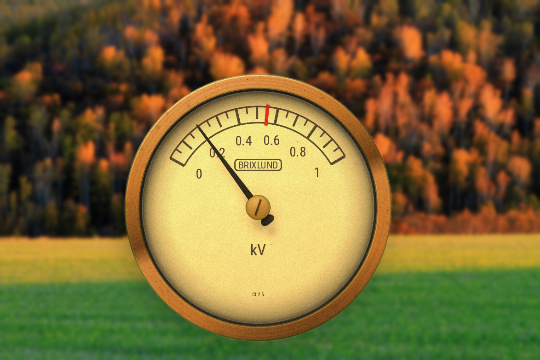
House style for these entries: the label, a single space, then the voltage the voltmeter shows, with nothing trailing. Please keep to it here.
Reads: 0.2 kV
